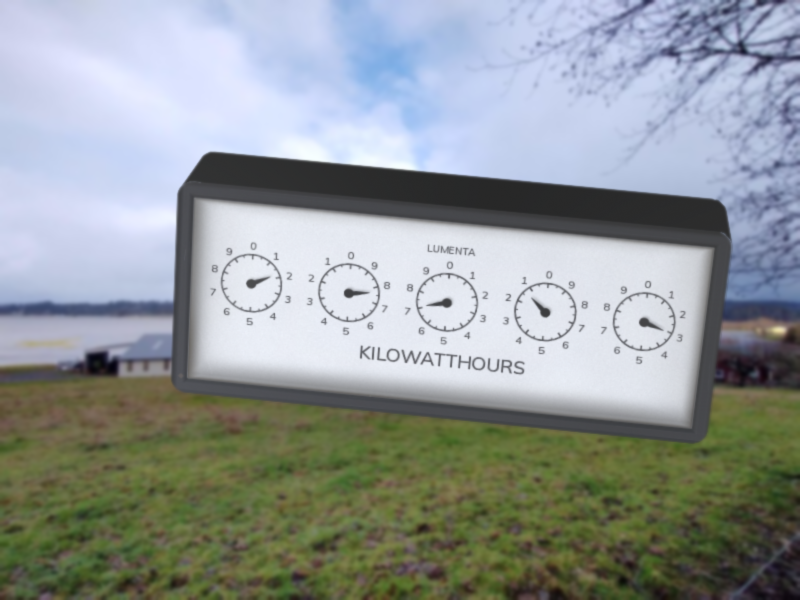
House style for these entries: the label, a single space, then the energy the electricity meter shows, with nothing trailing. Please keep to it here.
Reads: 17713 kWh
